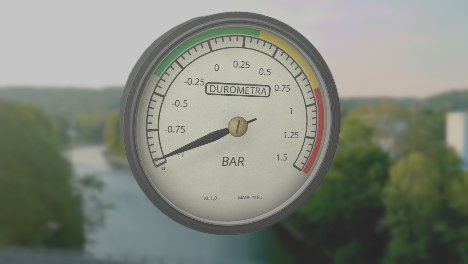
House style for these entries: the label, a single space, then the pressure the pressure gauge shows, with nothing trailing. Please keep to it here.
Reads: -0.95 bar
